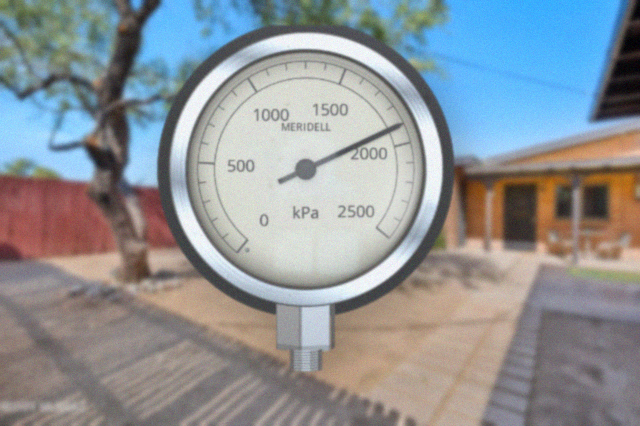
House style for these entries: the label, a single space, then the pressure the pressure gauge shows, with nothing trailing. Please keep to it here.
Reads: 1900 kPa
